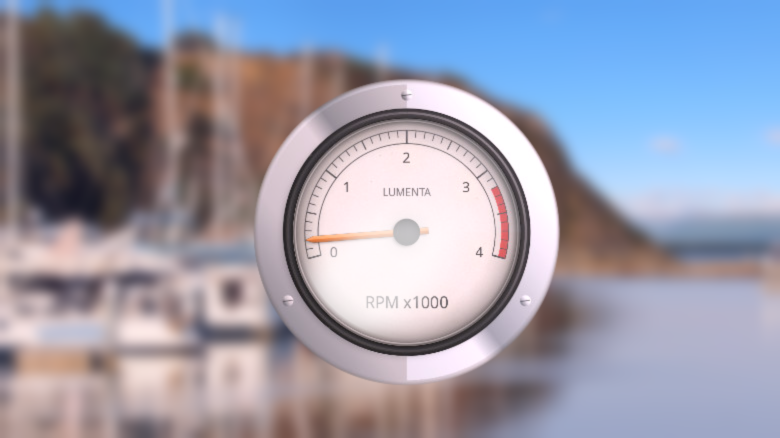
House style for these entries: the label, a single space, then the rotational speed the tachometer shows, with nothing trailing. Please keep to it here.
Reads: 200 rpm
